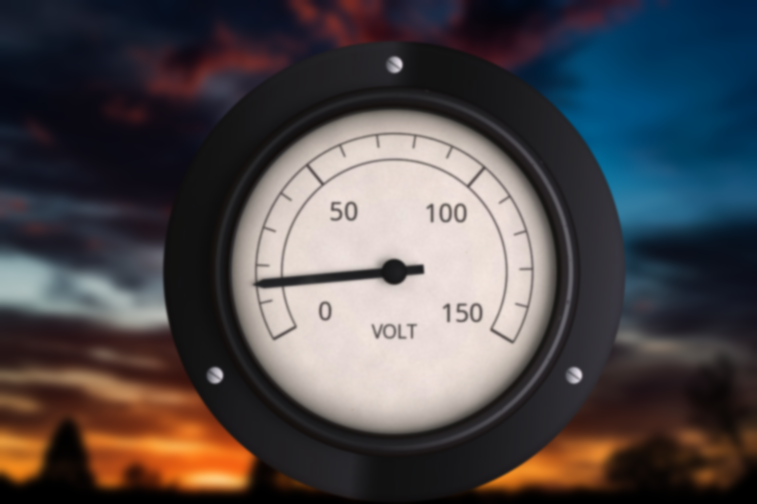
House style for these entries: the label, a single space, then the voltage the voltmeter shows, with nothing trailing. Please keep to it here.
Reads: 15 V
